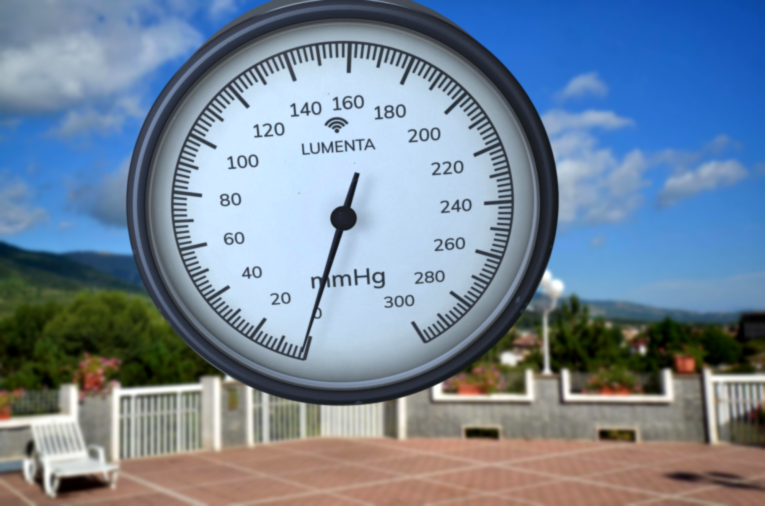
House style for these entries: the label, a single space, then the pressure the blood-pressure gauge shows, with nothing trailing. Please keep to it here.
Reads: 2 mmHg
